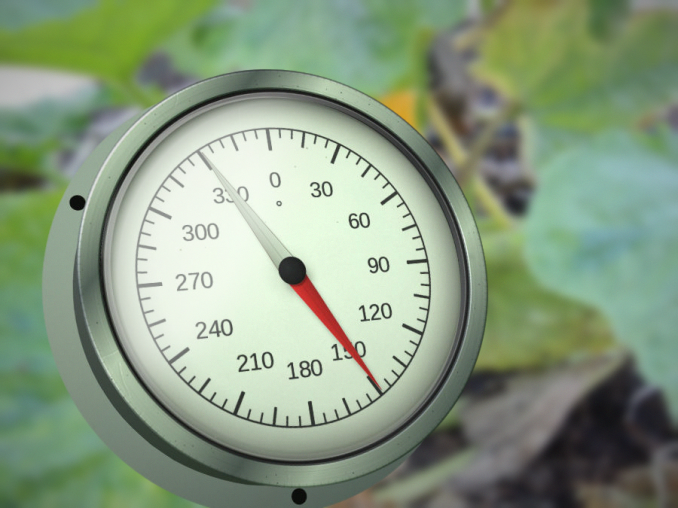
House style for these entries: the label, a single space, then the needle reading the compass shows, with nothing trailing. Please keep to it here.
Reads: 150 °
